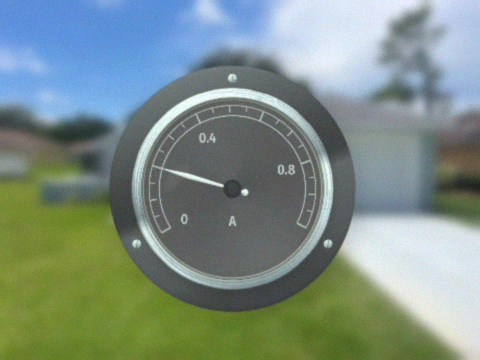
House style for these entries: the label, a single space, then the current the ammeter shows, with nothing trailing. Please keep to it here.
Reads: 0.2 A
